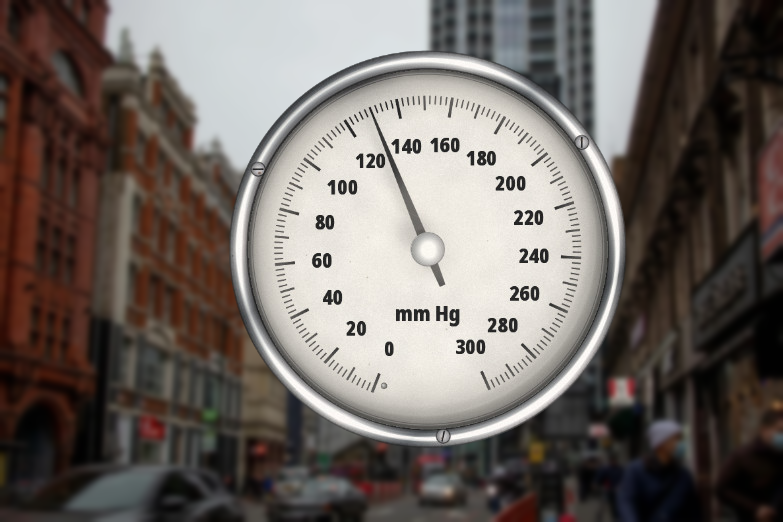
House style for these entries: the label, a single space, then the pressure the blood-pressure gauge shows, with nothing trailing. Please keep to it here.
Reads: 130 mmHg
